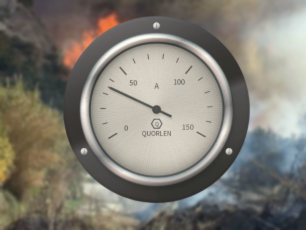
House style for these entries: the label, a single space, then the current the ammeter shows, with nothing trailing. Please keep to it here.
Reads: 35 A
